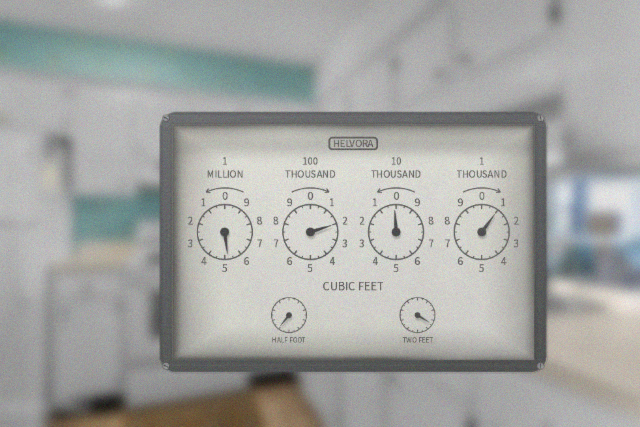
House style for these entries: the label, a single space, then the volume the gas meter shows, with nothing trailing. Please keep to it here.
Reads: 520100 ft³
